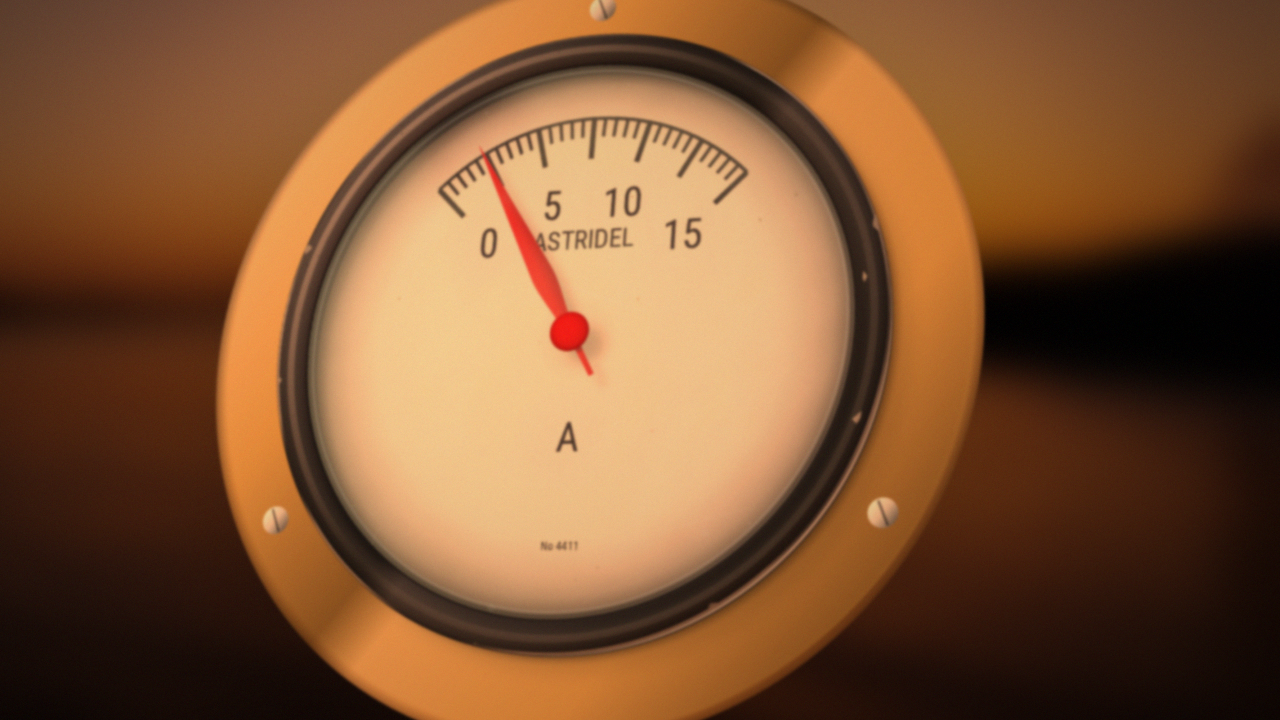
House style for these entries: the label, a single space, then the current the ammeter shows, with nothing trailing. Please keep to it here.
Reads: 2.5 A
